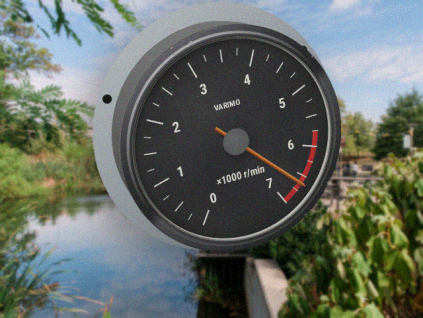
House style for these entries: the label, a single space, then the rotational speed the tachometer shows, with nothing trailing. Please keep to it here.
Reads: 6625 rpm
